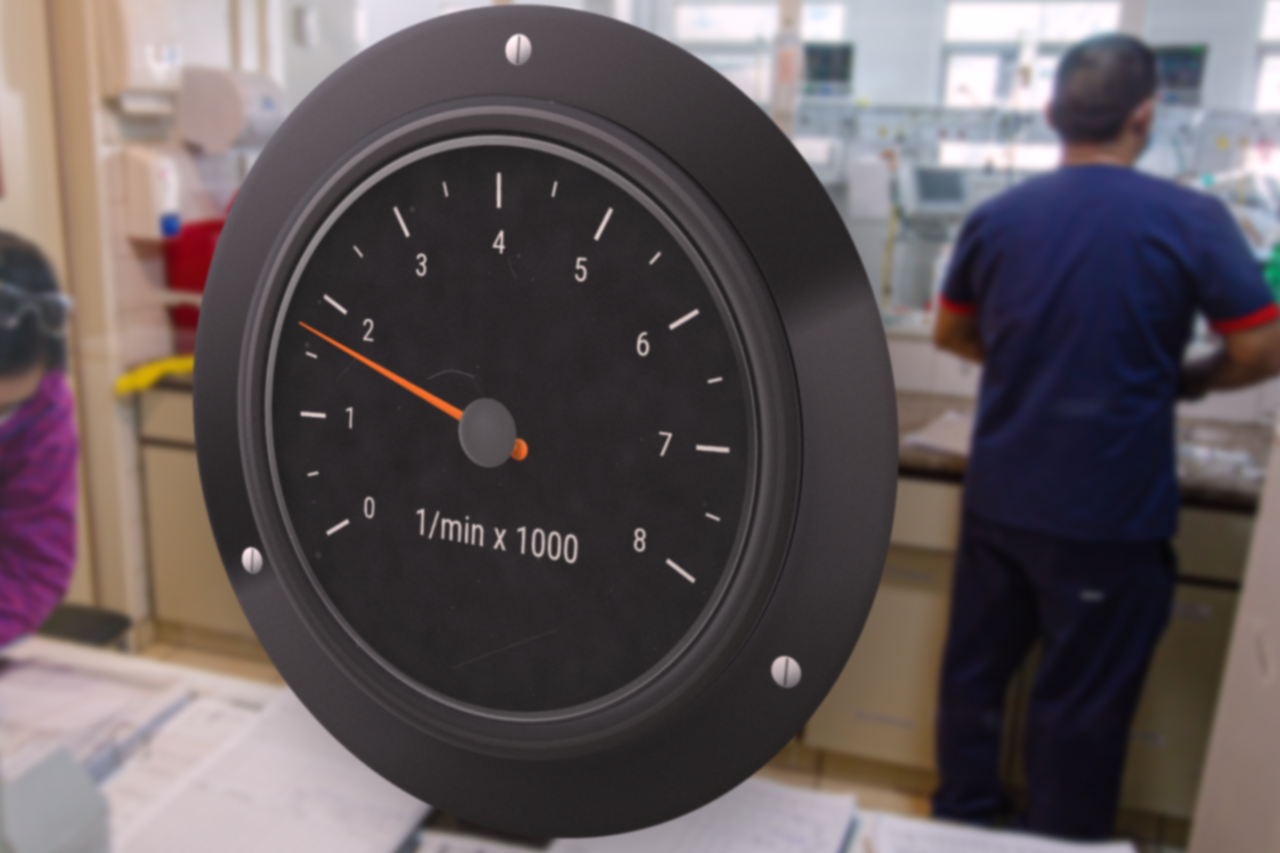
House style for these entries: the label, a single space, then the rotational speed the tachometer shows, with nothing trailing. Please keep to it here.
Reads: 1750 rpm
